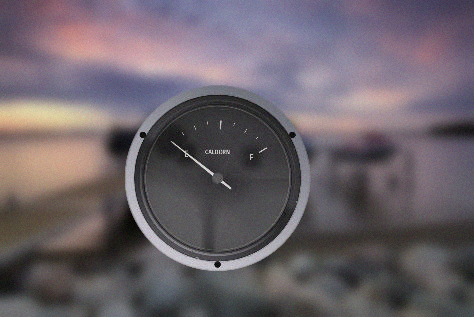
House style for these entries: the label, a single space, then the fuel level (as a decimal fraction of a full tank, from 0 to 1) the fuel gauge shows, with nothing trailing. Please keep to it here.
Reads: 0
